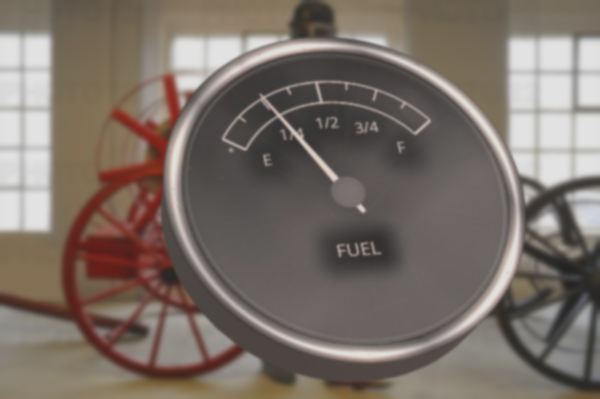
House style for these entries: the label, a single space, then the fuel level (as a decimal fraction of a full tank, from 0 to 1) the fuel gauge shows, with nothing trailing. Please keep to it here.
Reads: 0.25
